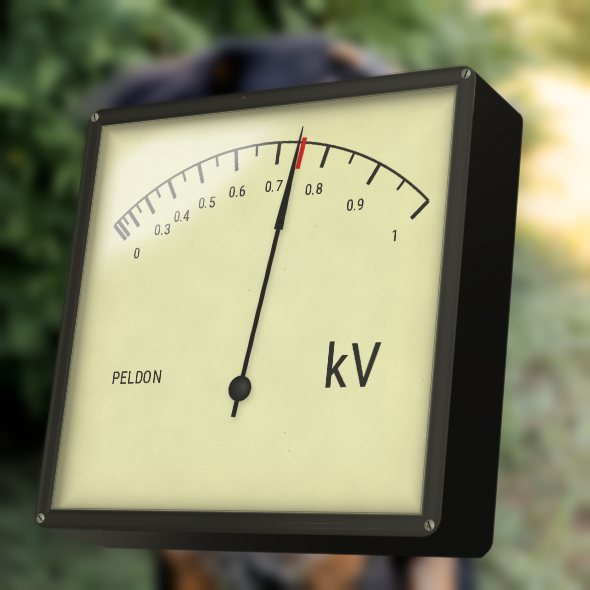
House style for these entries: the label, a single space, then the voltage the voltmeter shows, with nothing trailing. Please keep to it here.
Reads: 0.75 kV
